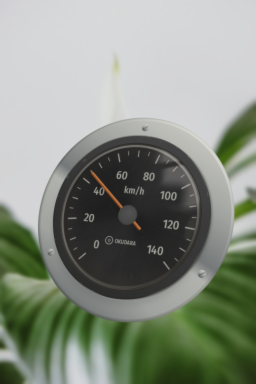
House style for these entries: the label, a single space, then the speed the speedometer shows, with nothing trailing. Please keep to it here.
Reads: 45 km/h
